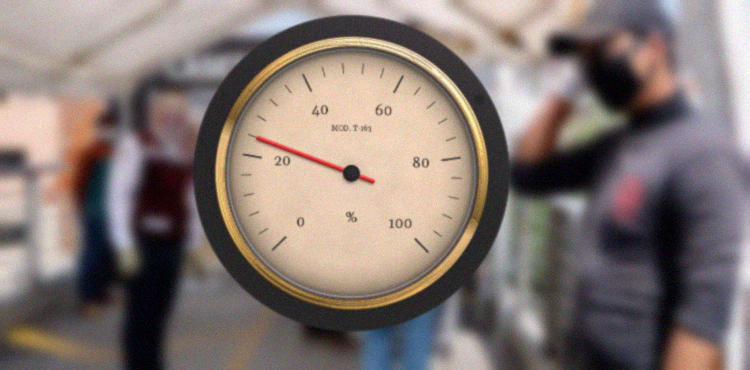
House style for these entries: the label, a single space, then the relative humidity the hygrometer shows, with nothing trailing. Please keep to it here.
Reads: 24 %
